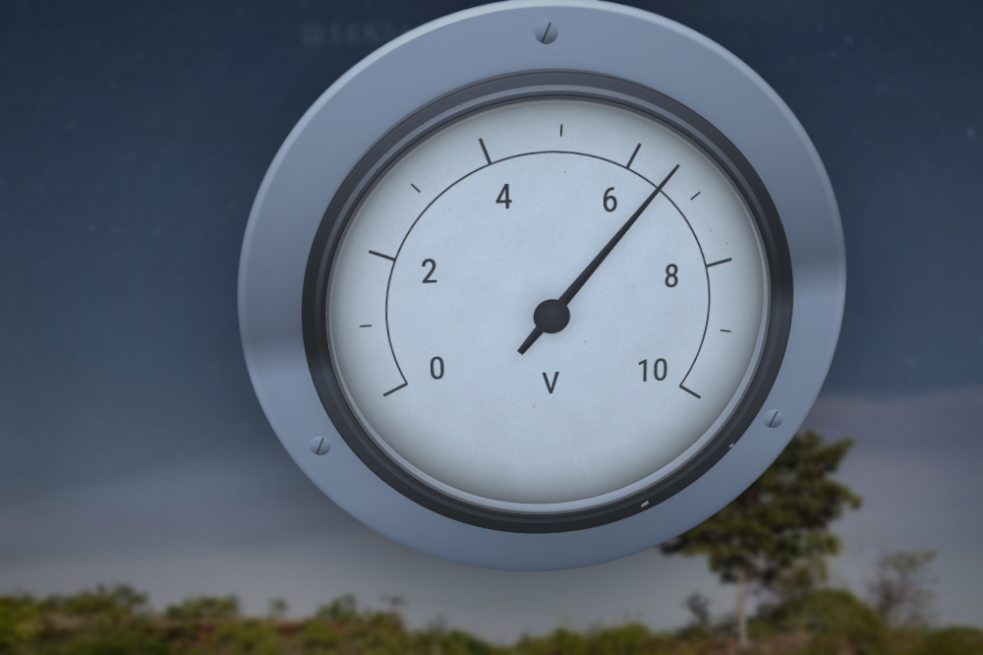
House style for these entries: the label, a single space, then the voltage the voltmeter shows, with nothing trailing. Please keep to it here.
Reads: 6.5 V
